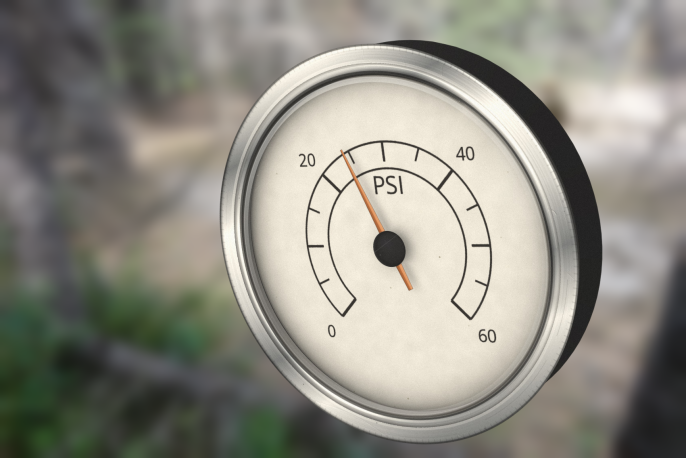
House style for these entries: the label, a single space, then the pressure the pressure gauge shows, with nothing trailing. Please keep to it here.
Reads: 25 psi
